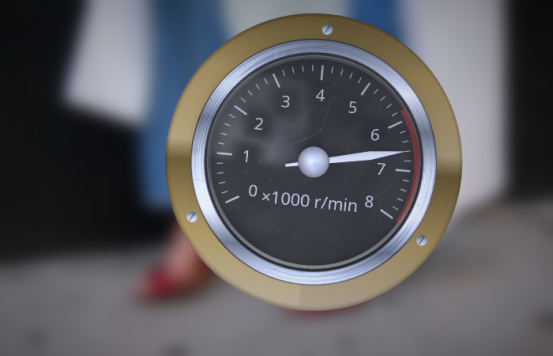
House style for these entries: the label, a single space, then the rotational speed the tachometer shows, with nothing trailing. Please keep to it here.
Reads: 6600 rpm
